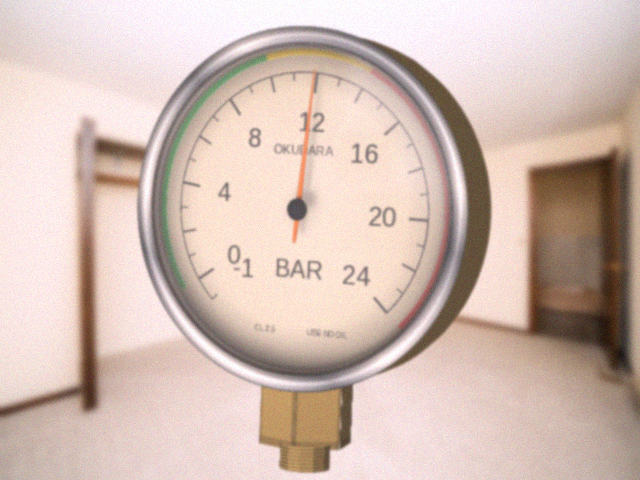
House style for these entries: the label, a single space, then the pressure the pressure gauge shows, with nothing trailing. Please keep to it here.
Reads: 12 bar
